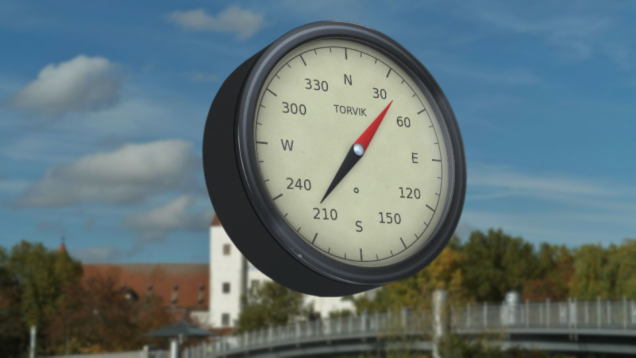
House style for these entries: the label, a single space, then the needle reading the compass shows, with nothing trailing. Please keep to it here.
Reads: 40 °
